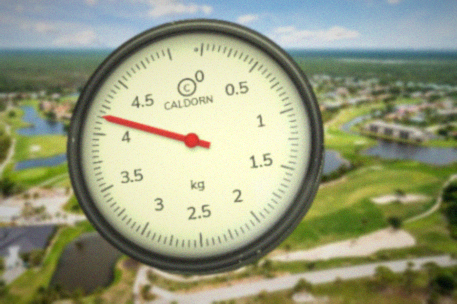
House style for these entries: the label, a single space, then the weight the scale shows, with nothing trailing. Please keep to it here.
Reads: 4.15 kg
